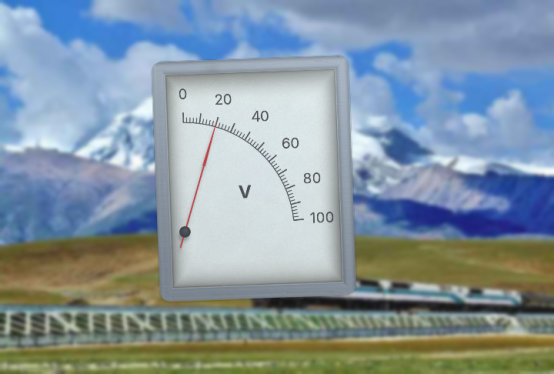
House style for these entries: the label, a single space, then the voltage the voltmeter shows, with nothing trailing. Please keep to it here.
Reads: 20 V
